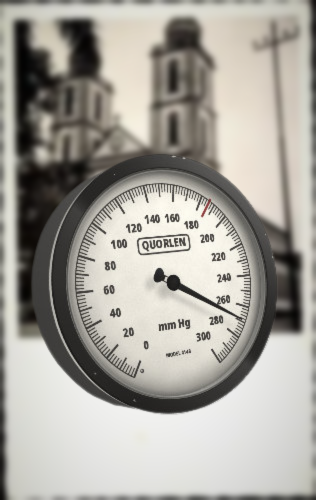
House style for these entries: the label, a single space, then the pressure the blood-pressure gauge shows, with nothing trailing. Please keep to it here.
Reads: 270 mmHg
